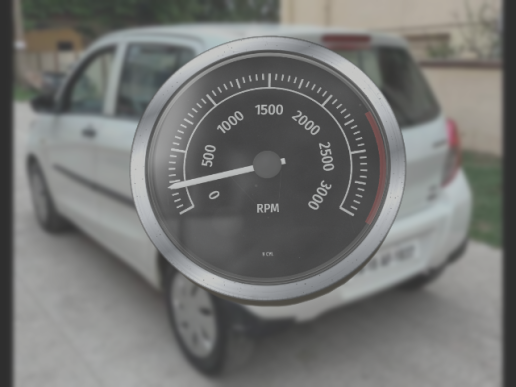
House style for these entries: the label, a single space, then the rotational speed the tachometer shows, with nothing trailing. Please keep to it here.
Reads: 200 rpm
